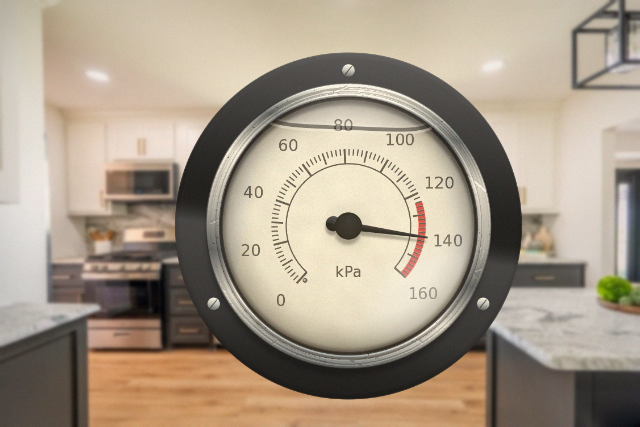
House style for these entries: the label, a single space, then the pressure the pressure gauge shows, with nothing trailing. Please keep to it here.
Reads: 140 kPa
